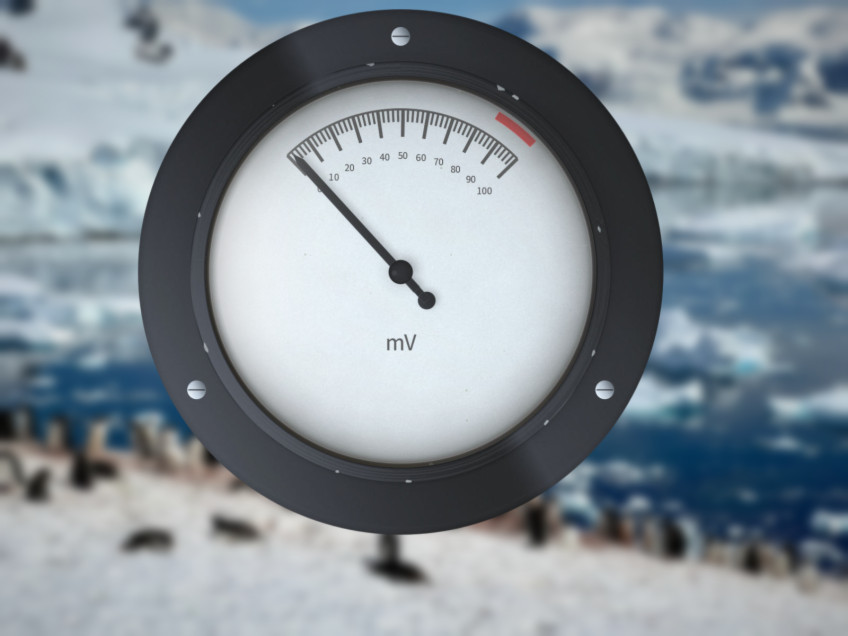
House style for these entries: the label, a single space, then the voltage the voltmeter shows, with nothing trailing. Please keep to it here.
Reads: 2 mV
